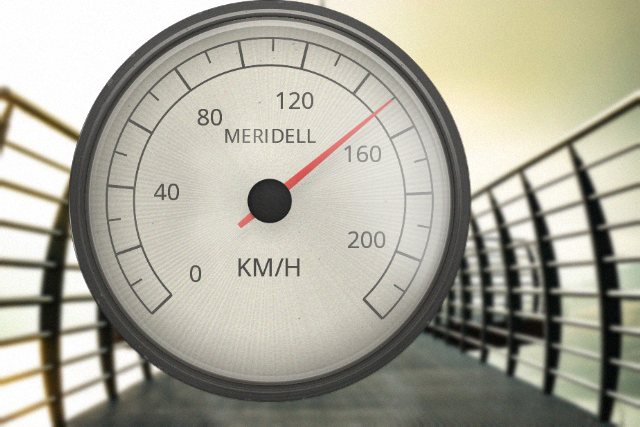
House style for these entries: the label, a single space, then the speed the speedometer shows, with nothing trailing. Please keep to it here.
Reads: 150 km/h
